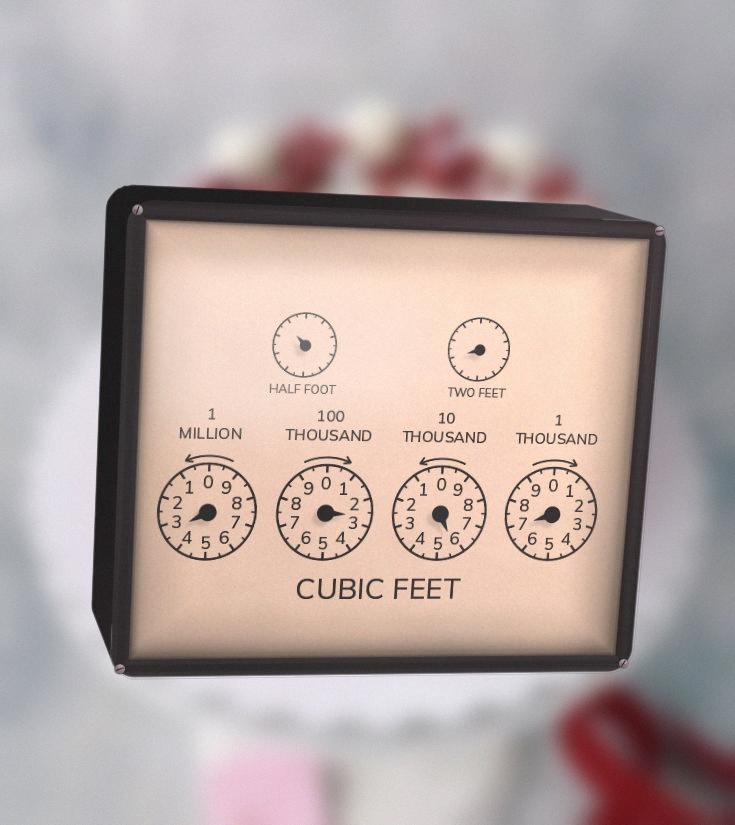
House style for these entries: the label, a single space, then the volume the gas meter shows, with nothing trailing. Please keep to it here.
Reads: 325700 ft³
